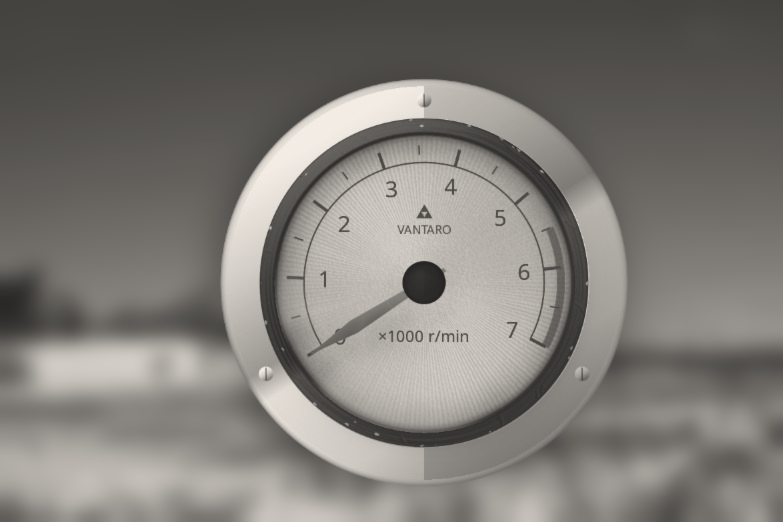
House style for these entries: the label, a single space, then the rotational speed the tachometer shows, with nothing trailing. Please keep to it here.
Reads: 0 rpm
